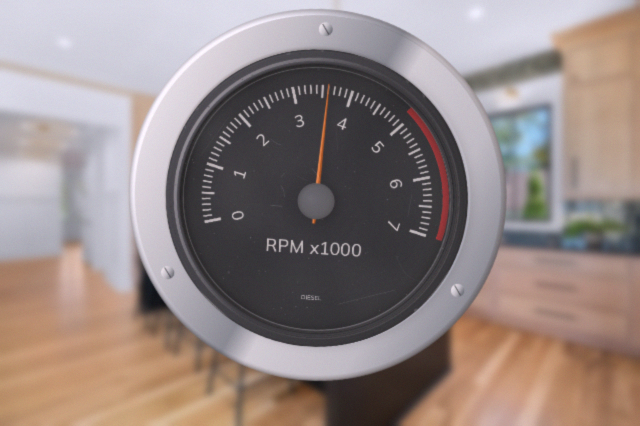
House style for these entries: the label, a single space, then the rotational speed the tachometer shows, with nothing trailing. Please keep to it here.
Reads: 3600 rpm
